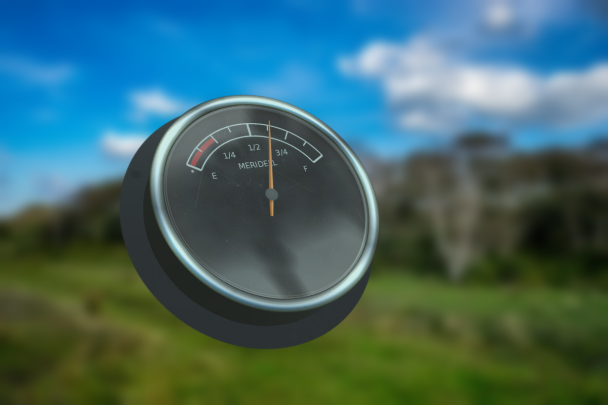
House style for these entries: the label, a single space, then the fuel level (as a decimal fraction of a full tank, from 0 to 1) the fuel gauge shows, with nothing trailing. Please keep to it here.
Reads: 0.625
